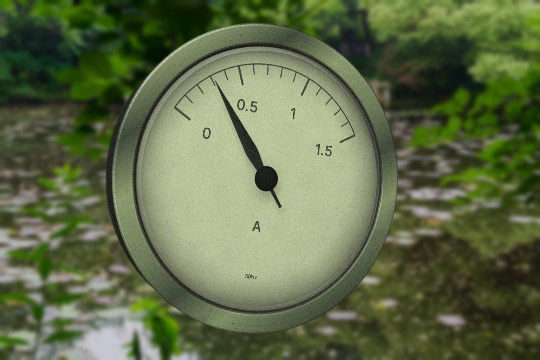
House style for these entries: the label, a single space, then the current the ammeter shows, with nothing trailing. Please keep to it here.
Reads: 0.3 A
